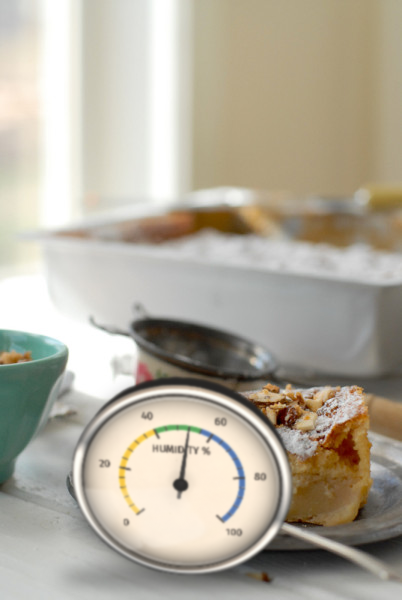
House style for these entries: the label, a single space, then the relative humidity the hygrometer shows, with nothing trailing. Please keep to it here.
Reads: 52 %
